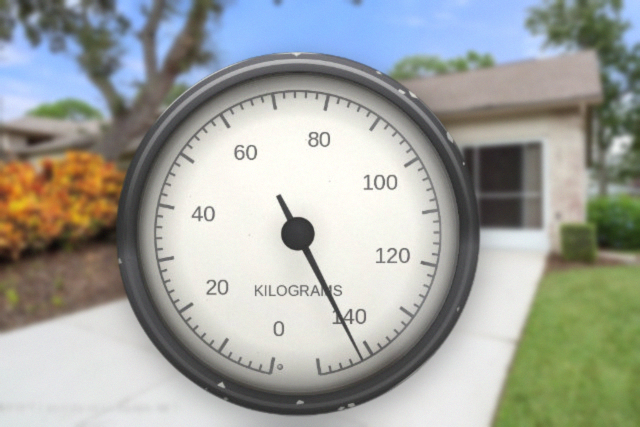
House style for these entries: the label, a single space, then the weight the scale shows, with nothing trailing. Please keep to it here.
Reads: 142 kg
